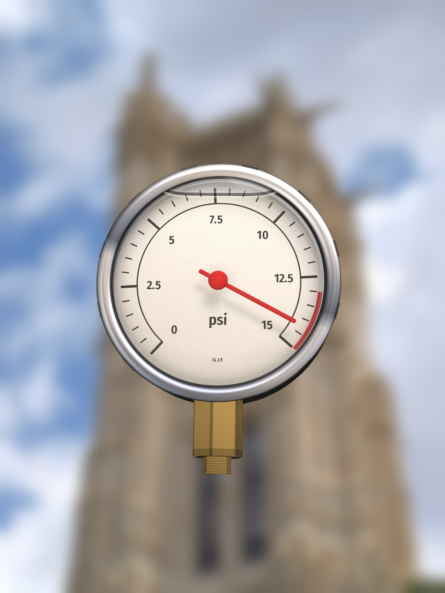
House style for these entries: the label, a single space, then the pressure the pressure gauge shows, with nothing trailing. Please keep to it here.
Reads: 14.25 psi
